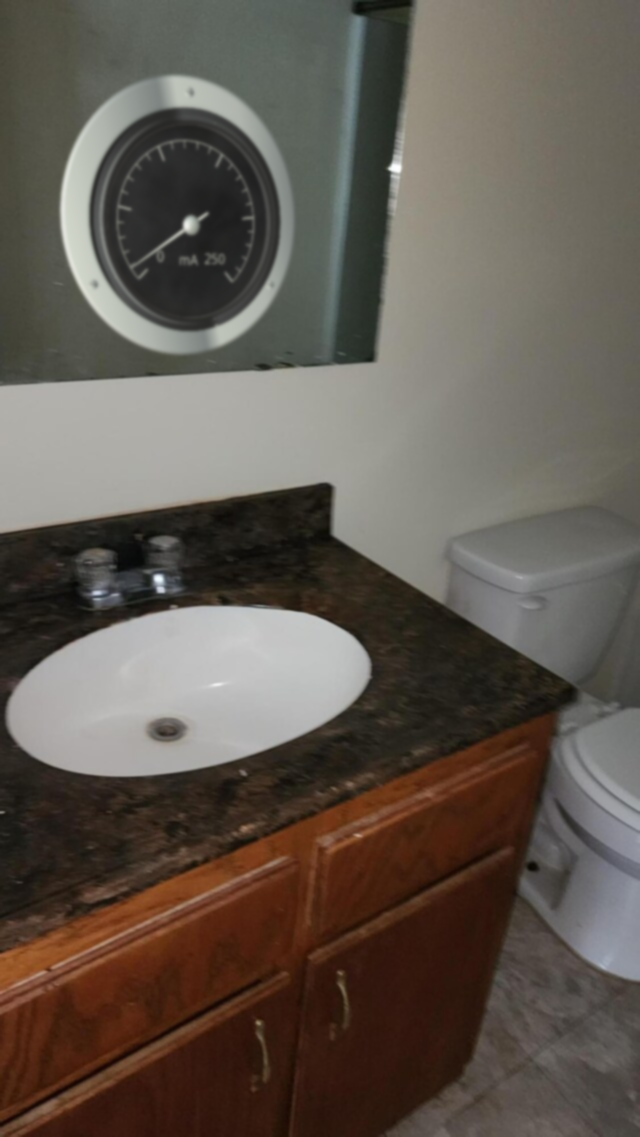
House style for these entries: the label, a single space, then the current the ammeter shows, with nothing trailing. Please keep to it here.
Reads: 10 mA
